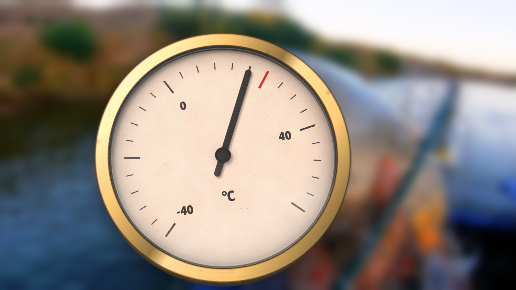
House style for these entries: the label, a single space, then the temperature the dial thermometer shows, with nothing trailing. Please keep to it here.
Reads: 20 °C
